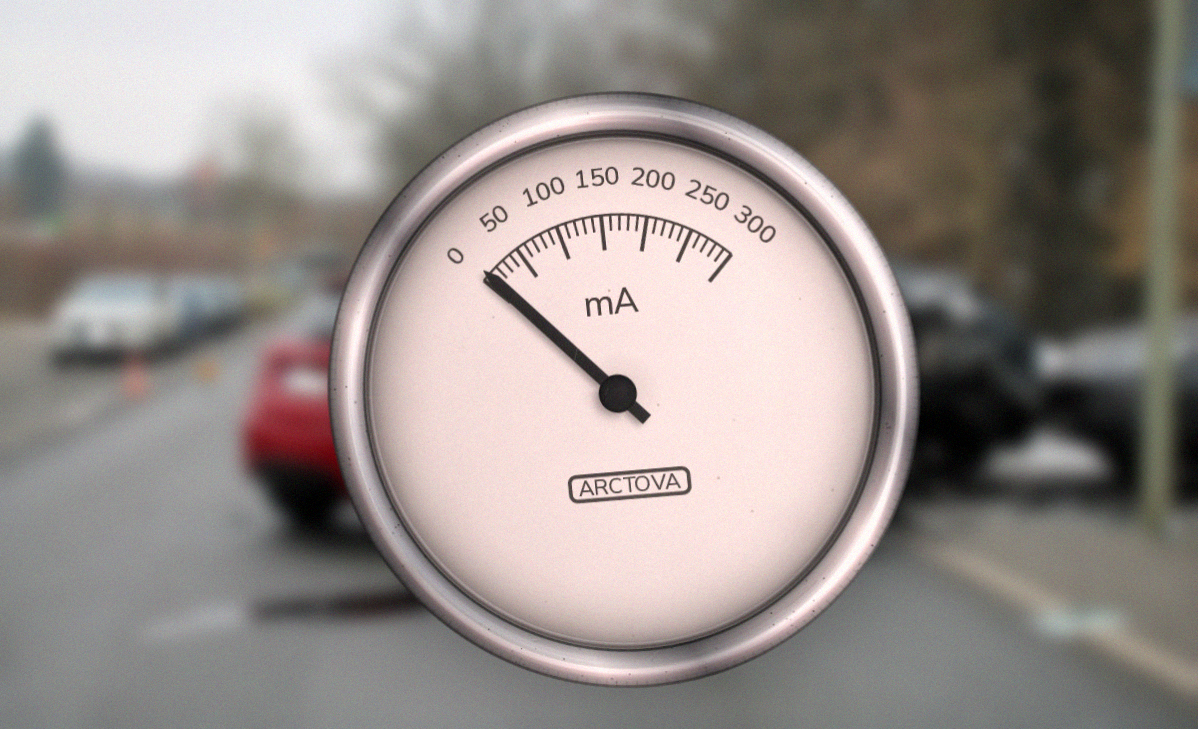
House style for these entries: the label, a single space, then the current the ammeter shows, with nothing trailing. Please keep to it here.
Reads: 10 mA
